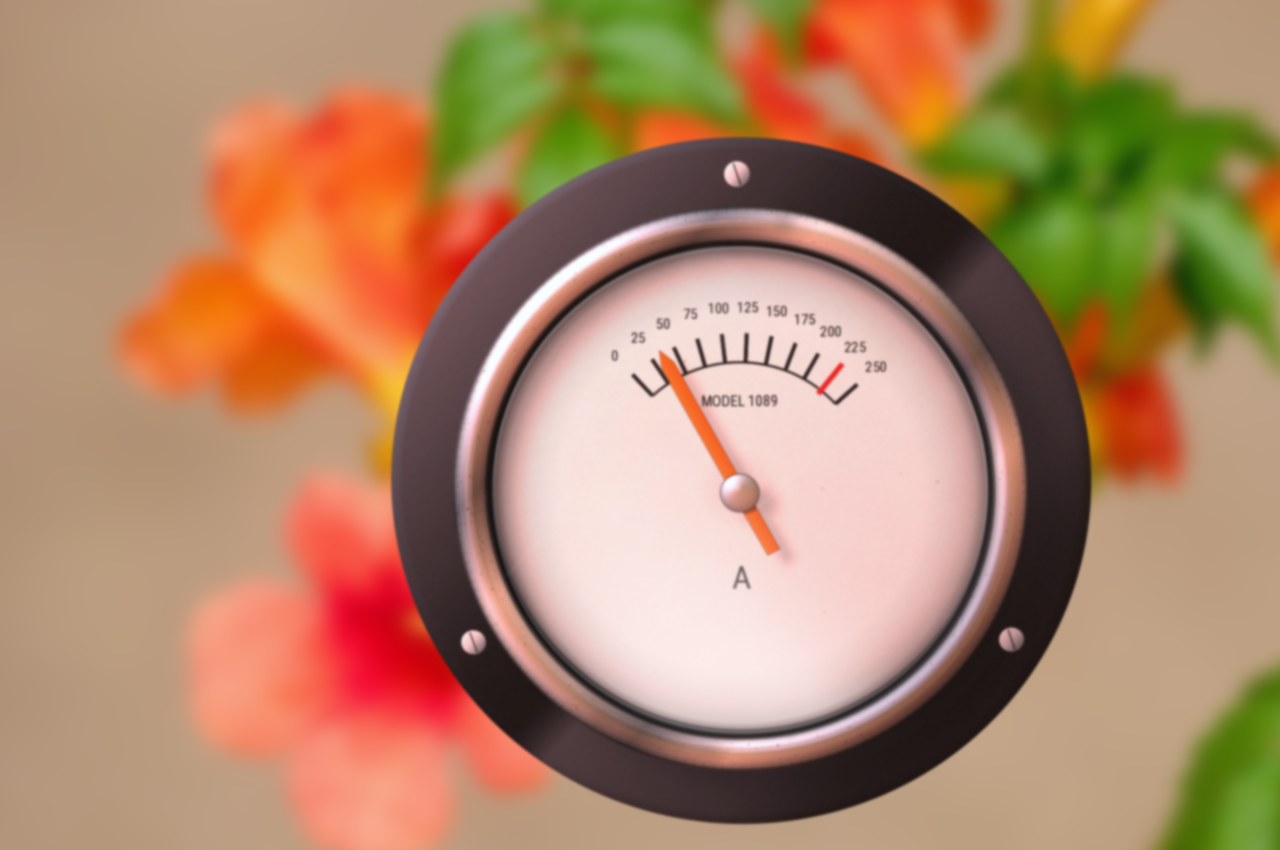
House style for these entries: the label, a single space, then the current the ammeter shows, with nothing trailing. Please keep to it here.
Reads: 37.5 A
